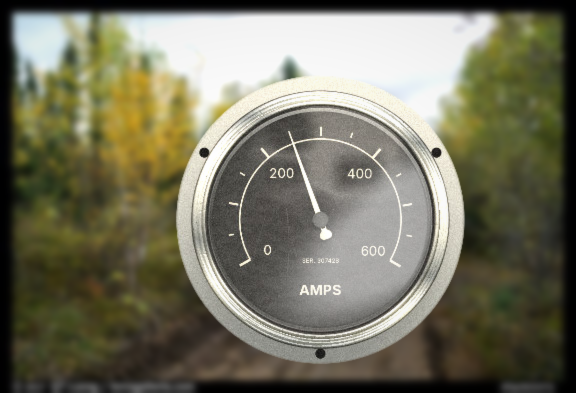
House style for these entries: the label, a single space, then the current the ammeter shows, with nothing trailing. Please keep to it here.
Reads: 250 A
